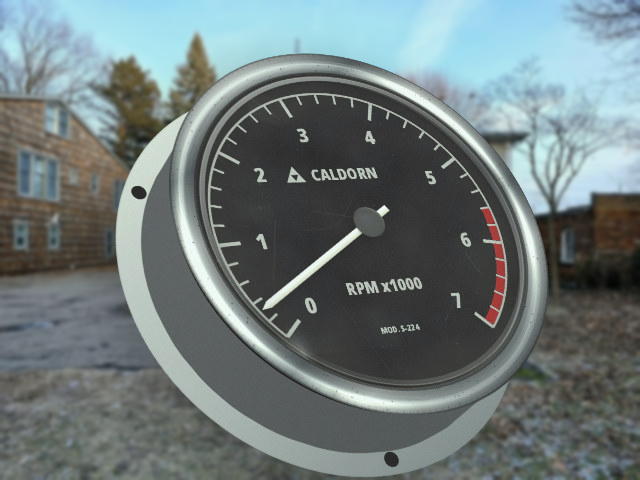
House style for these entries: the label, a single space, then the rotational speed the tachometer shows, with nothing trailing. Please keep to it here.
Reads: 300 rpm
